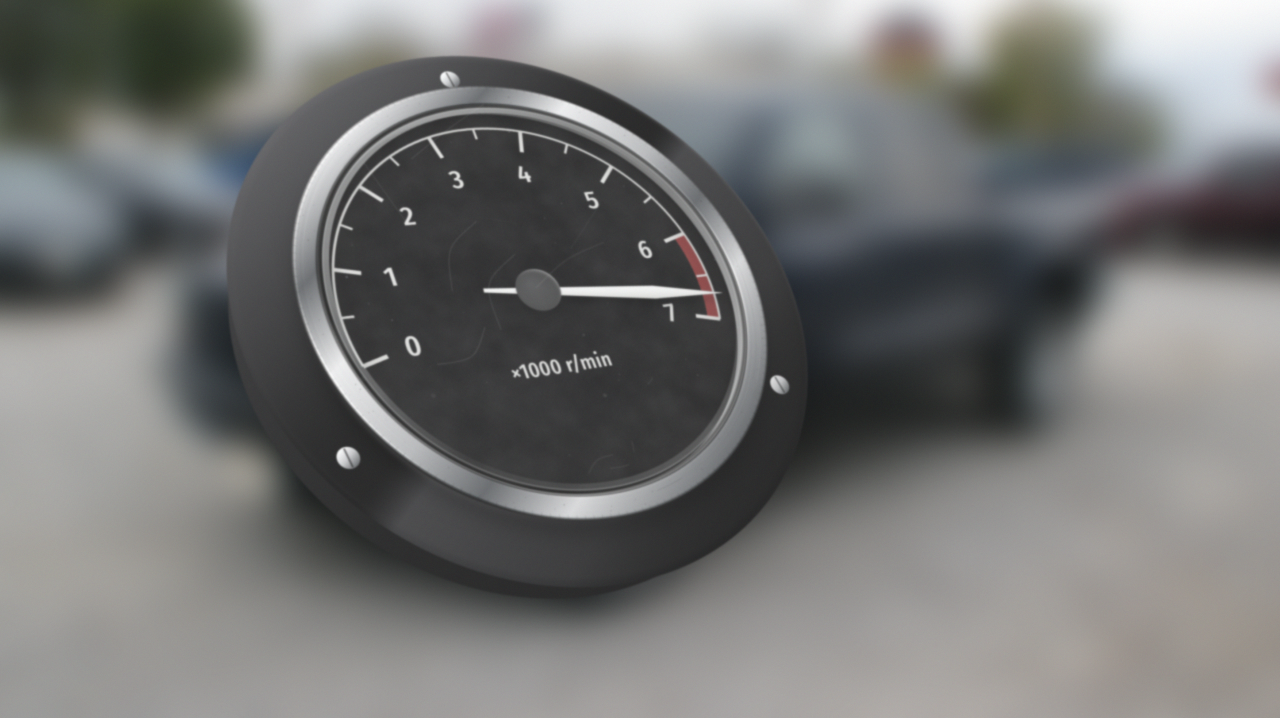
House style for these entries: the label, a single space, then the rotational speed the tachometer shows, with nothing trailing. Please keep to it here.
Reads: 6750 rpm
